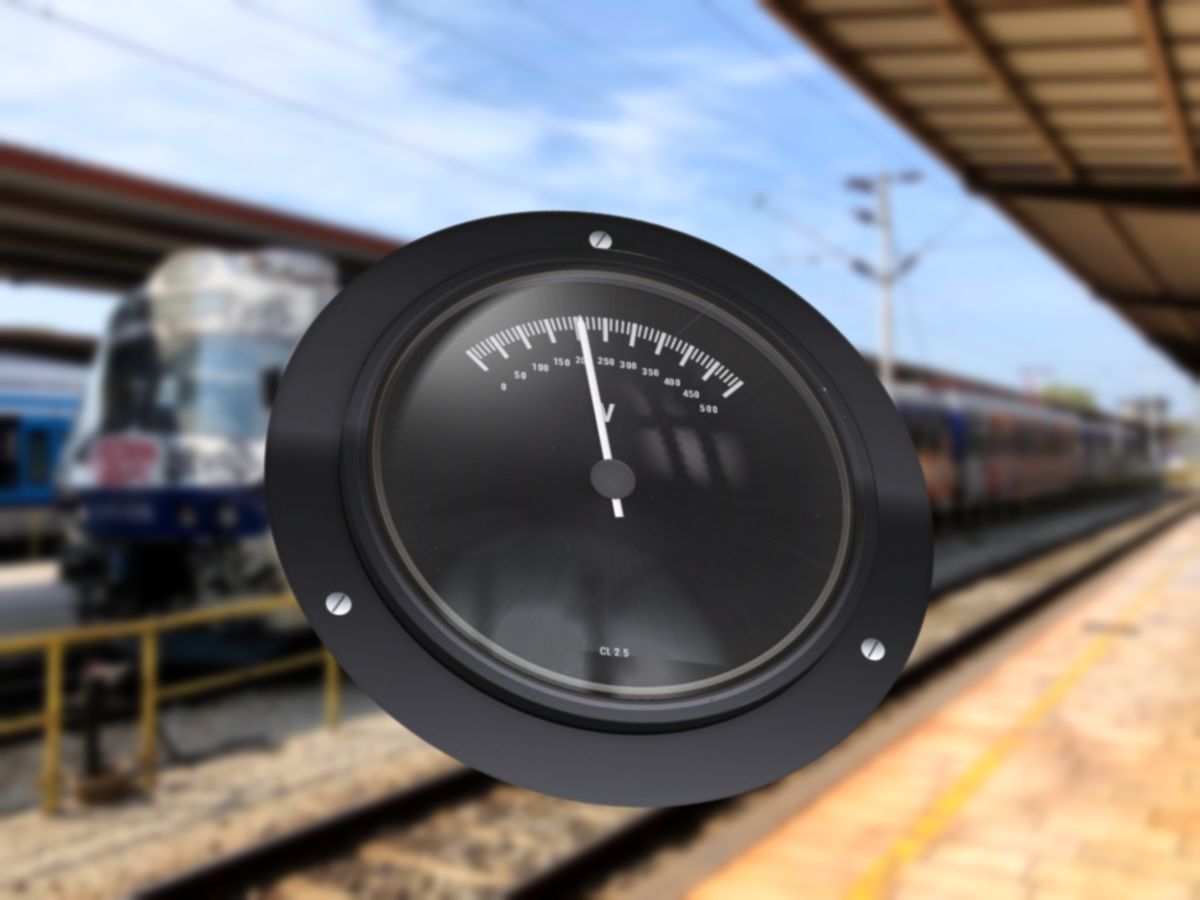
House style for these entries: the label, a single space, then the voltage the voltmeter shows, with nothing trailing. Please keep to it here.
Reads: 200 V
